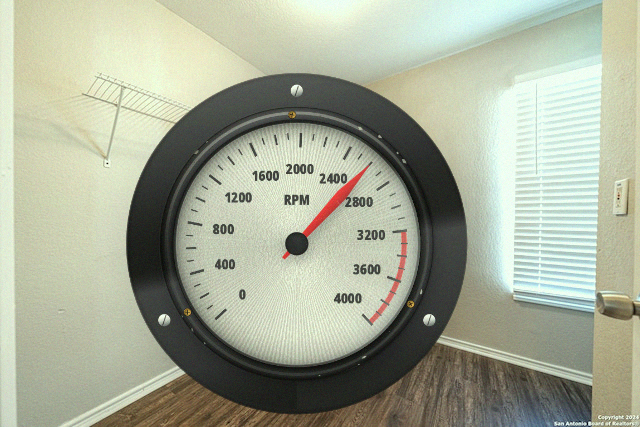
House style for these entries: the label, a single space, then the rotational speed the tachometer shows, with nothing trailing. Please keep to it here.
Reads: 2600 rpm
